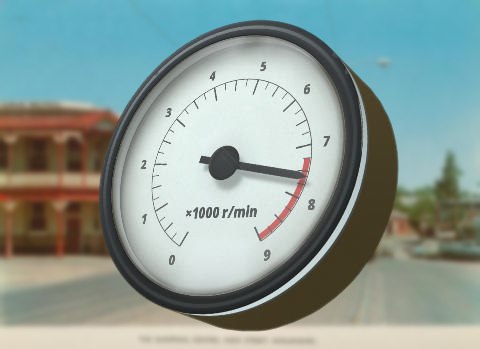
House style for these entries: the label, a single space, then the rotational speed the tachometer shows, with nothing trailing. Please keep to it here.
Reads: 7625 rpm
